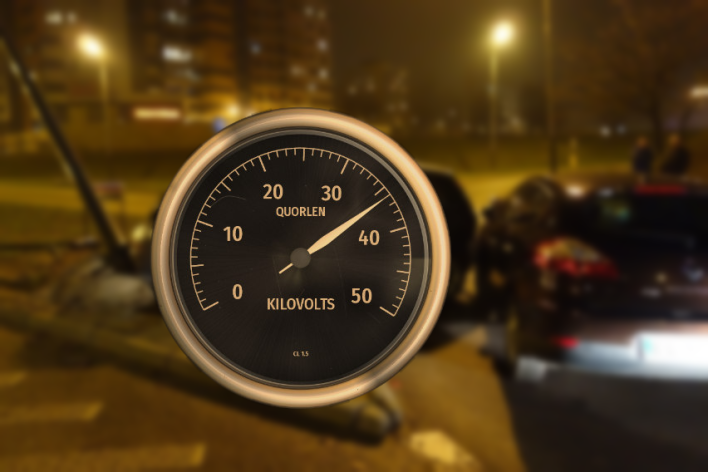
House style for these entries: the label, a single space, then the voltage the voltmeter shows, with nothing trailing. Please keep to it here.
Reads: 36 kV
